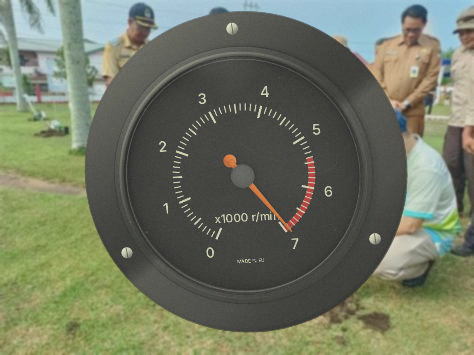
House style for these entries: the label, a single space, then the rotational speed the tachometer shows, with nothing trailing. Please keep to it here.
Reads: 6900 rpm
